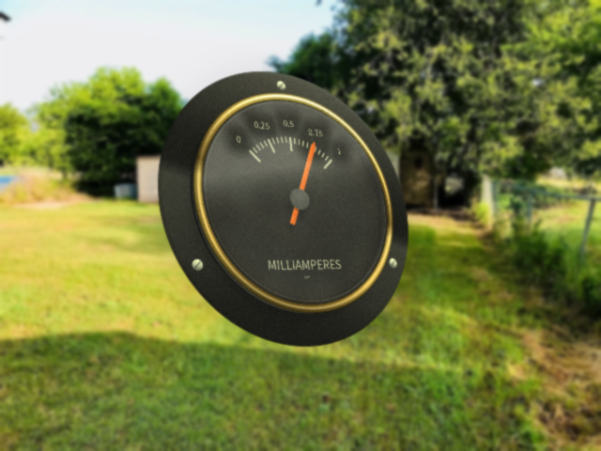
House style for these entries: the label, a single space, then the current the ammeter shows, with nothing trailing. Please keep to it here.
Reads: 0.75 mA
